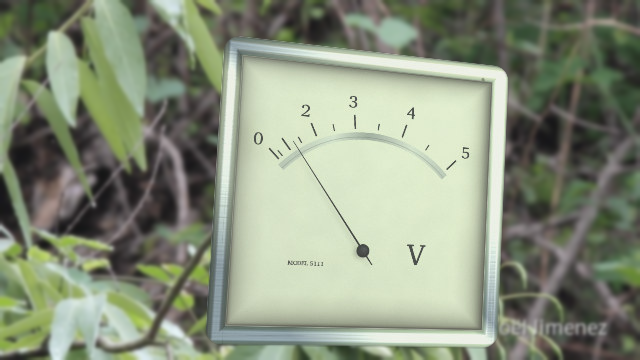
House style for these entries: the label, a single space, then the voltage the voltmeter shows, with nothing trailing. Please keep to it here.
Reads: 1.25 V
